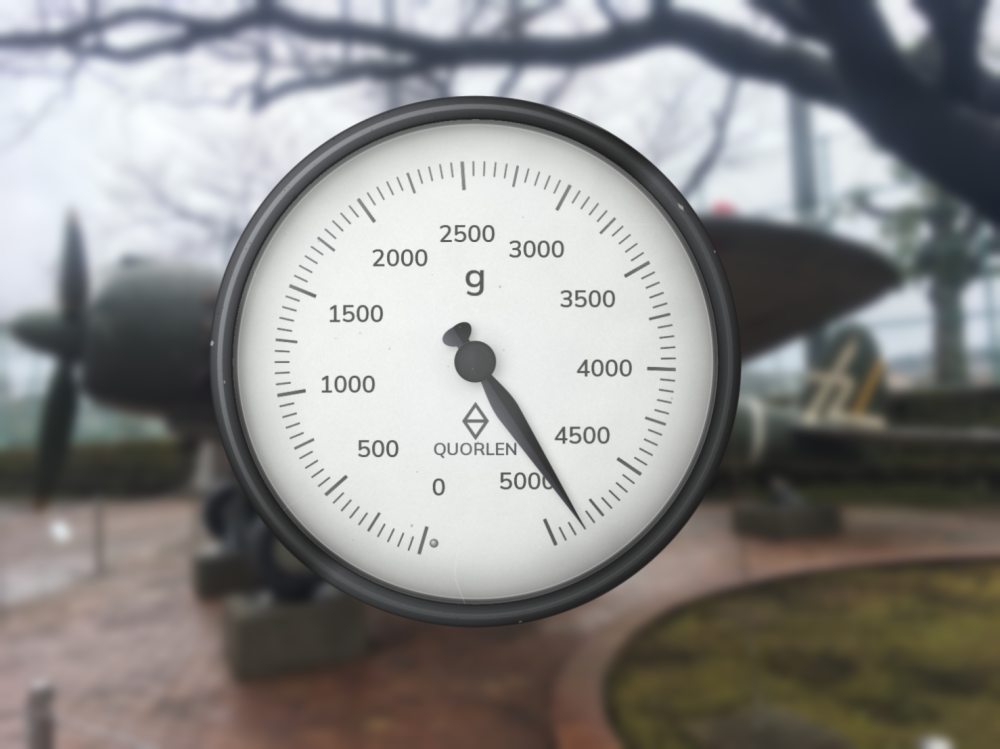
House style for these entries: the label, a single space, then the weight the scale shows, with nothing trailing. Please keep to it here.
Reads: 4850 g
